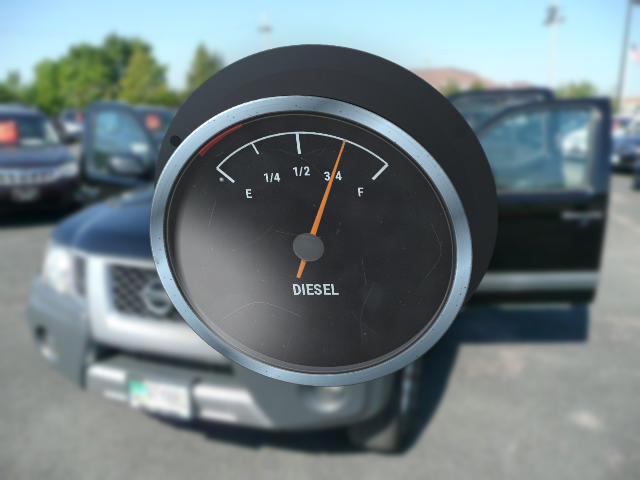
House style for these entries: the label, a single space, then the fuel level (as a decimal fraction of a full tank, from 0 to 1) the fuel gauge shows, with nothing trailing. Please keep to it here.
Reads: 0.75
